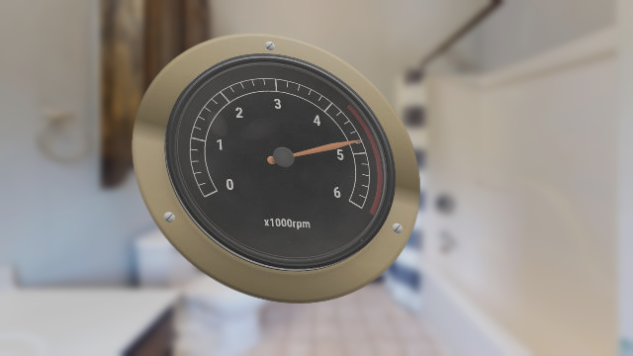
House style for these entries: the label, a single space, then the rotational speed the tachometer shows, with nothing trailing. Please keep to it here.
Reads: 4800 rpm
